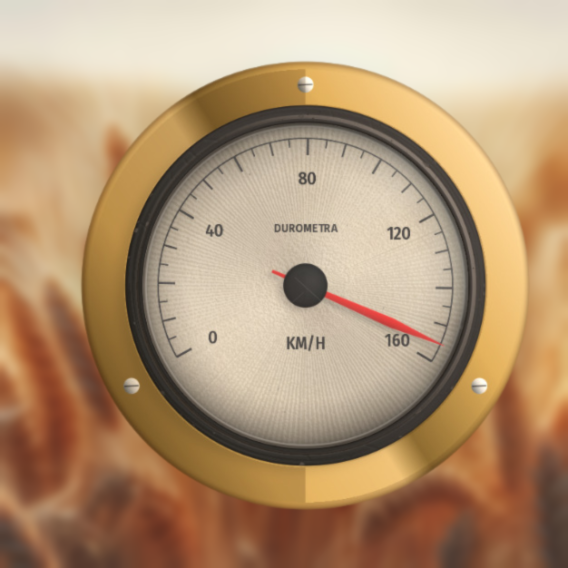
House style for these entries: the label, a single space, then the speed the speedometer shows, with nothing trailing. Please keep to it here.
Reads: 155 km/h
